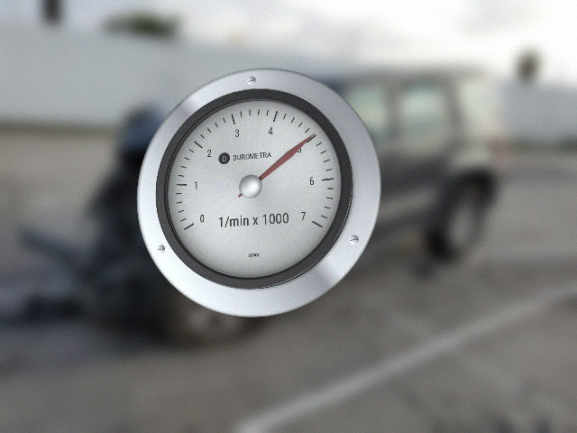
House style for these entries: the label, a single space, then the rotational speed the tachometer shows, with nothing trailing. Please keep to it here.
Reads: 5000 rpm
